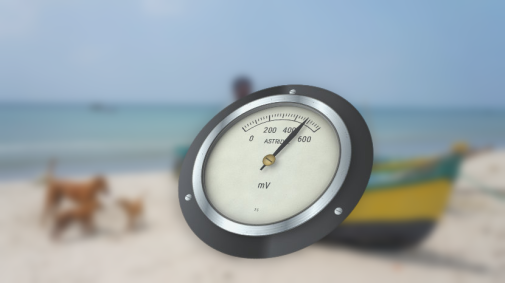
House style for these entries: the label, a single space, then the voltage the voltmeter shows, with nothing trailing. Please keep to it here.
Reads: 500 mV
